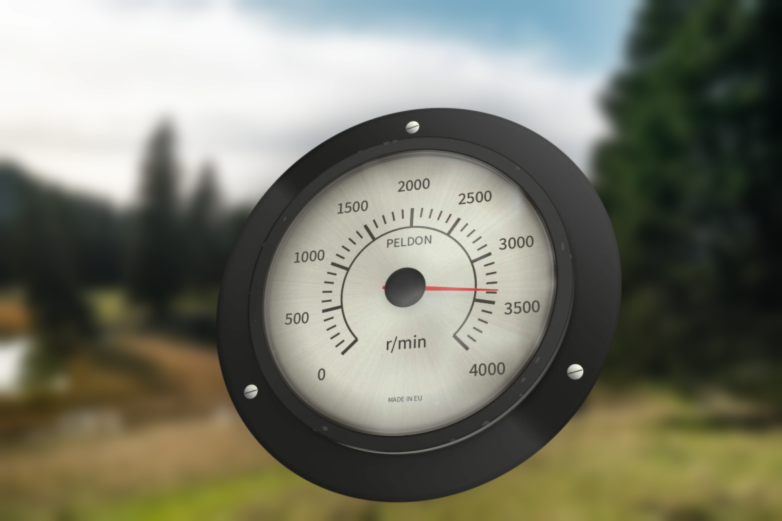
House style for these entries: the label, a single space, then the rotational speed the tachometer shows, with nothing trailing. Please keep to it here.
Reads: 3400 rpm
